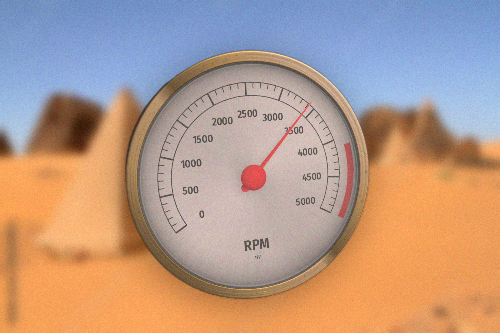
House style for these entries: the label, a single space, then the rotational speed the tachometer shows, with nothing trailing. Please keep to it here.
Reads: 3400 rpm
